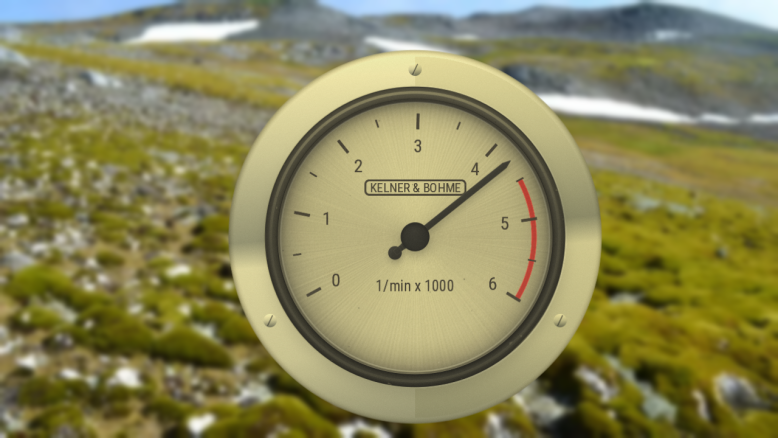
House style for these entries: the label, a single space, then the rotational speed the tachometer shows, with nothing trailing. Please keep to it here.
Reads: 4250 rpm
